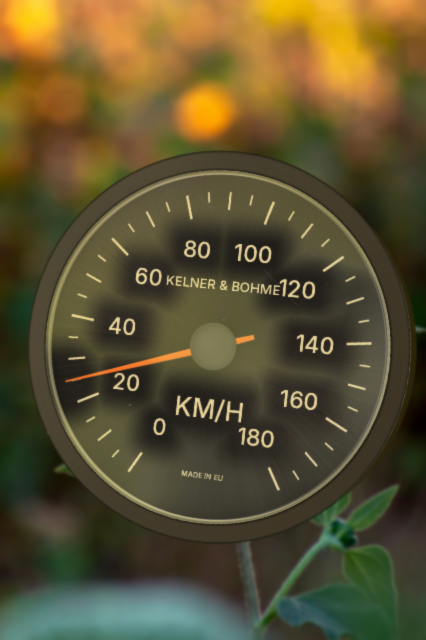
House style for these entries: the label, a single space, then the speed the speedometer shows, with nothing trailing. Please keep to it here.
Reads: 25 km/h
